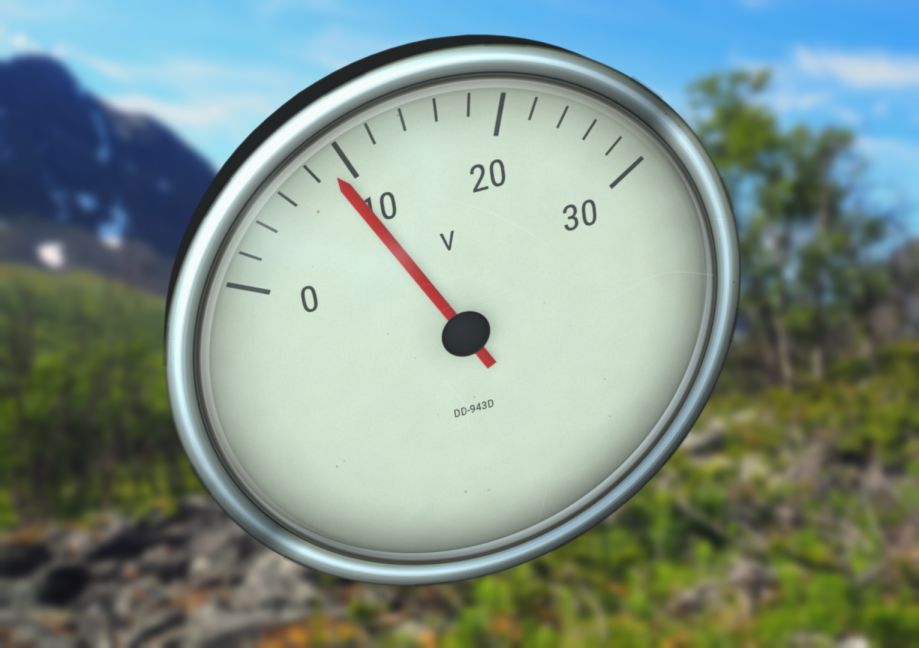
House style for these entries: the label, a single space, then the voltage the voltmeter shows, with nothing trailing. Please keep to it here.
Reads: 9 V
